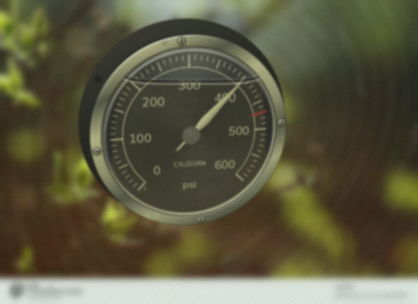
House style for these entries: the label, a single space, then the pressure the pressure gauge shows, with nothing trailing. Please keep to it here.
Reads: 400 psi
